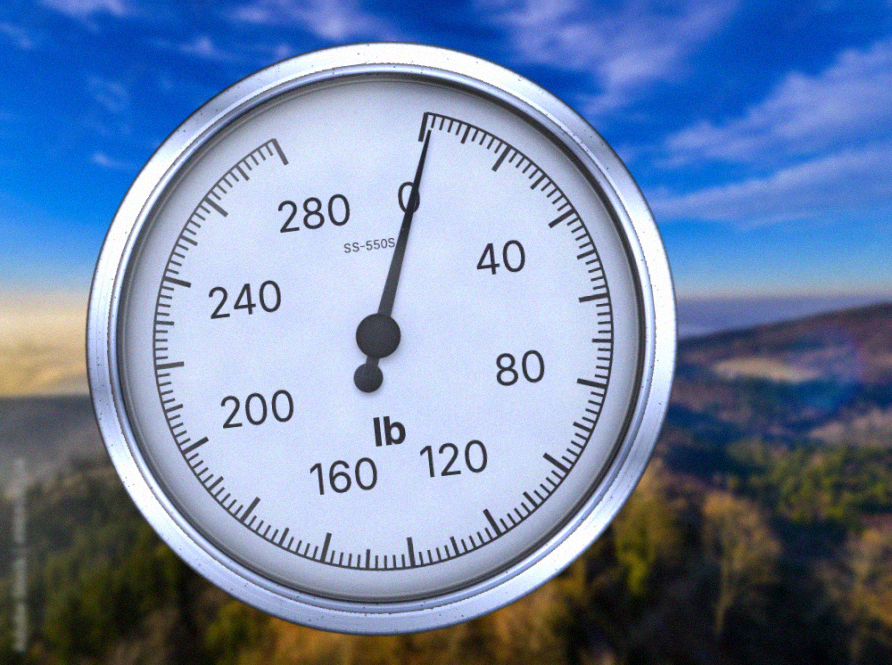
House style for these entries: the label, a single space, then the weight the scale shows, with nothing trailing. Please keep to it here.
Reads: 2 lb
